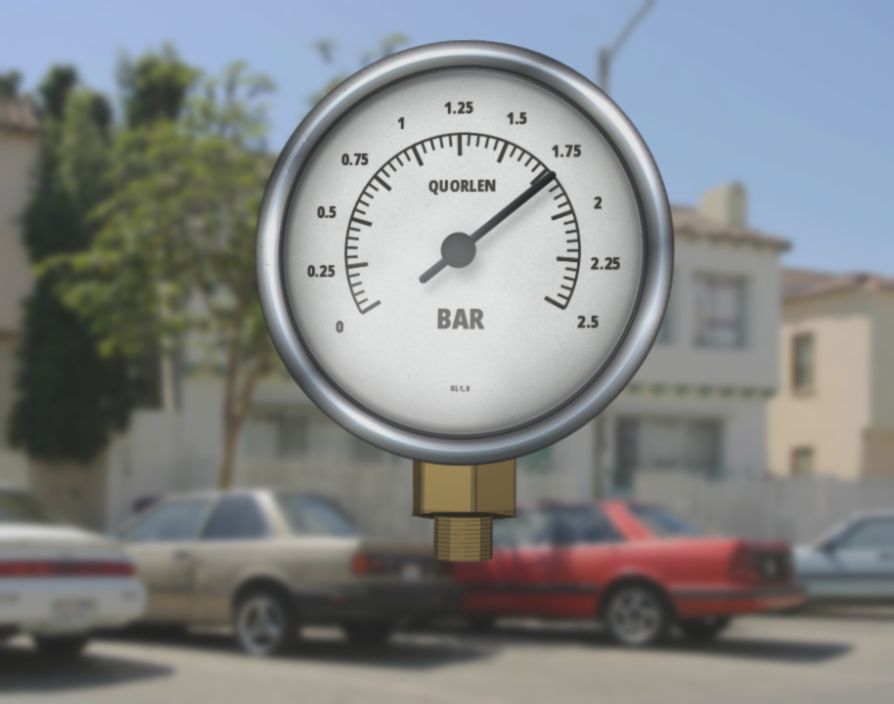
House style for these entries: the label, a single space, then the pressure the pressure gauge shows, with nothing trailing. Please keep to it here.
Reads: 1.8 bar
